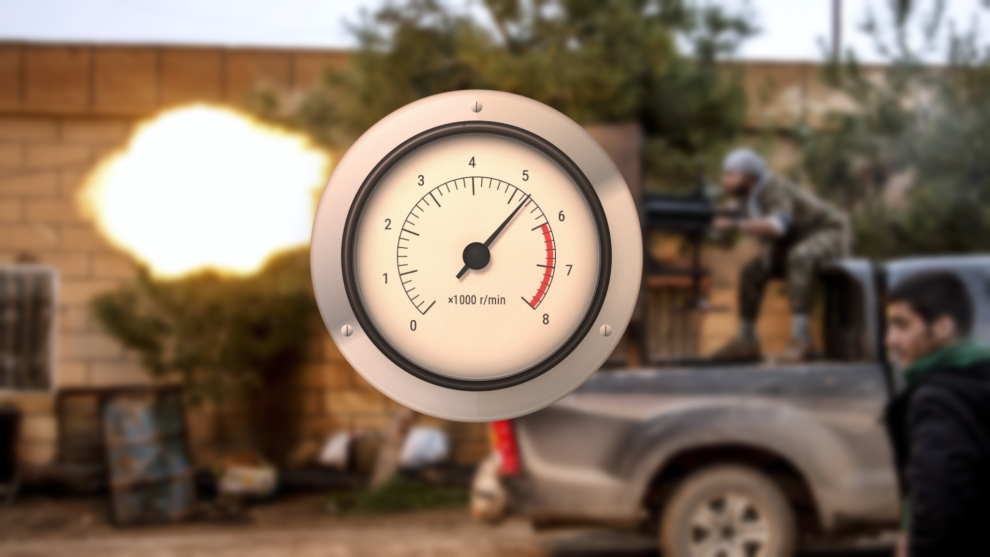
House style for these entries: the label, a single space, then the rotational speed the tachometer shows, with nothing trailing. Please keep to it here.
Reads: 5300 rpm
